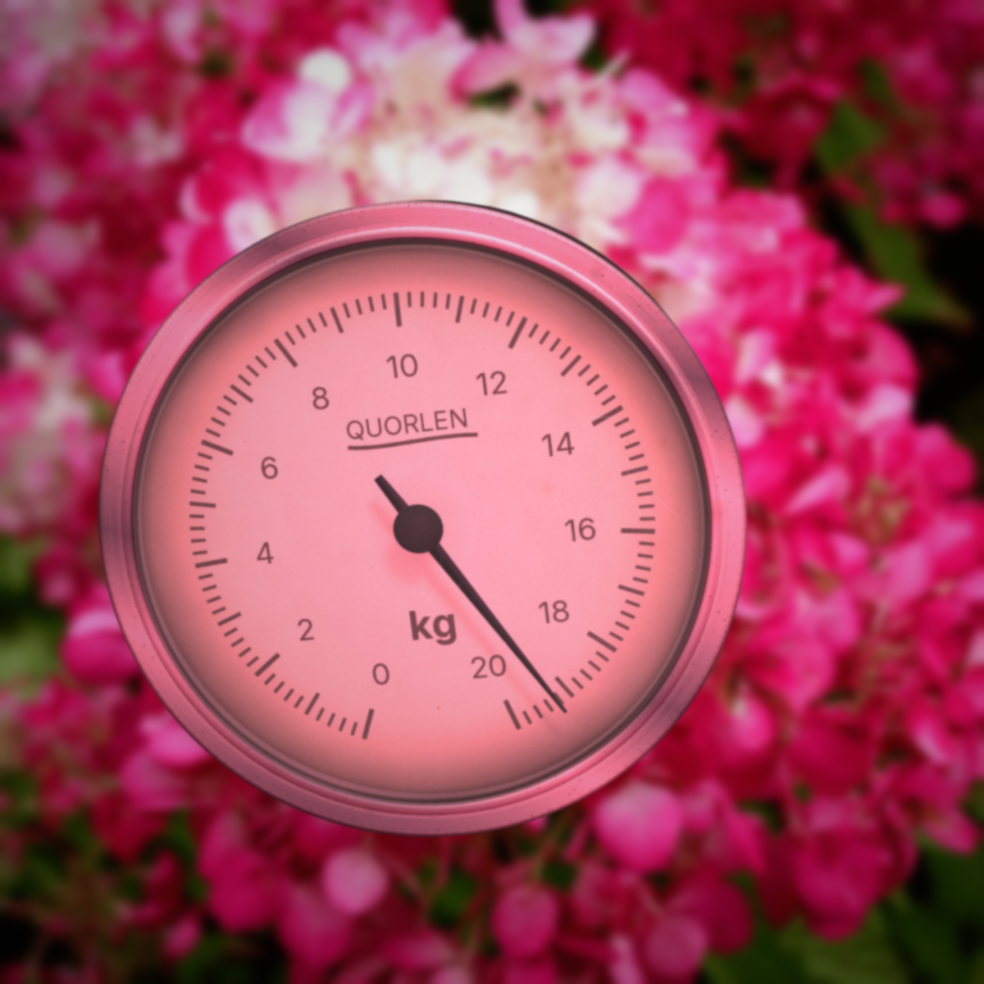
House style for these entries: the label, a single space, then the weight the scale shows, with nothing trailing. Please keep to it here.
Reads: 19.2 kg
